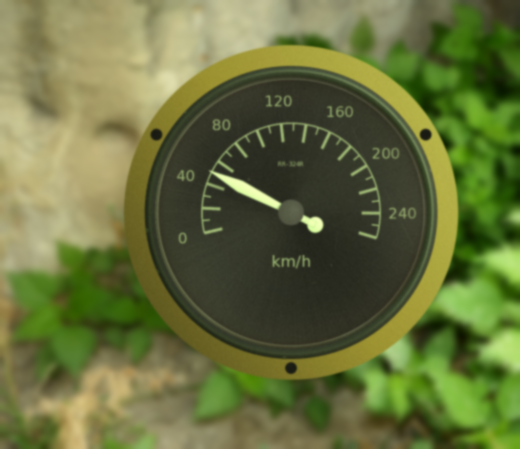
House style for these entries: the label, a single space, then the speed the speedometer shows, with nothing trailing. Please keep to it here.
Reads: 50 km/h
